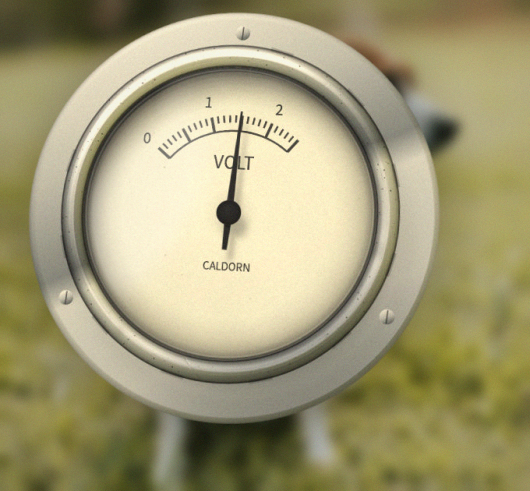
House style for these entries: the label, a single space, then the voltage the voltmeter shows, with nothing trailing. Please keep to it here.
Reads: 1.5 V
